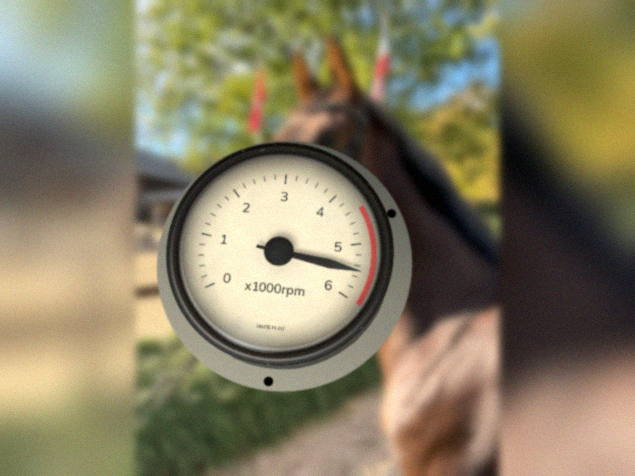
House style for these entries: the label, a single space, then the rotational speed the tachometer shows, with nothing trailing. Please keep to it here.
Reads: 5500 rpm
